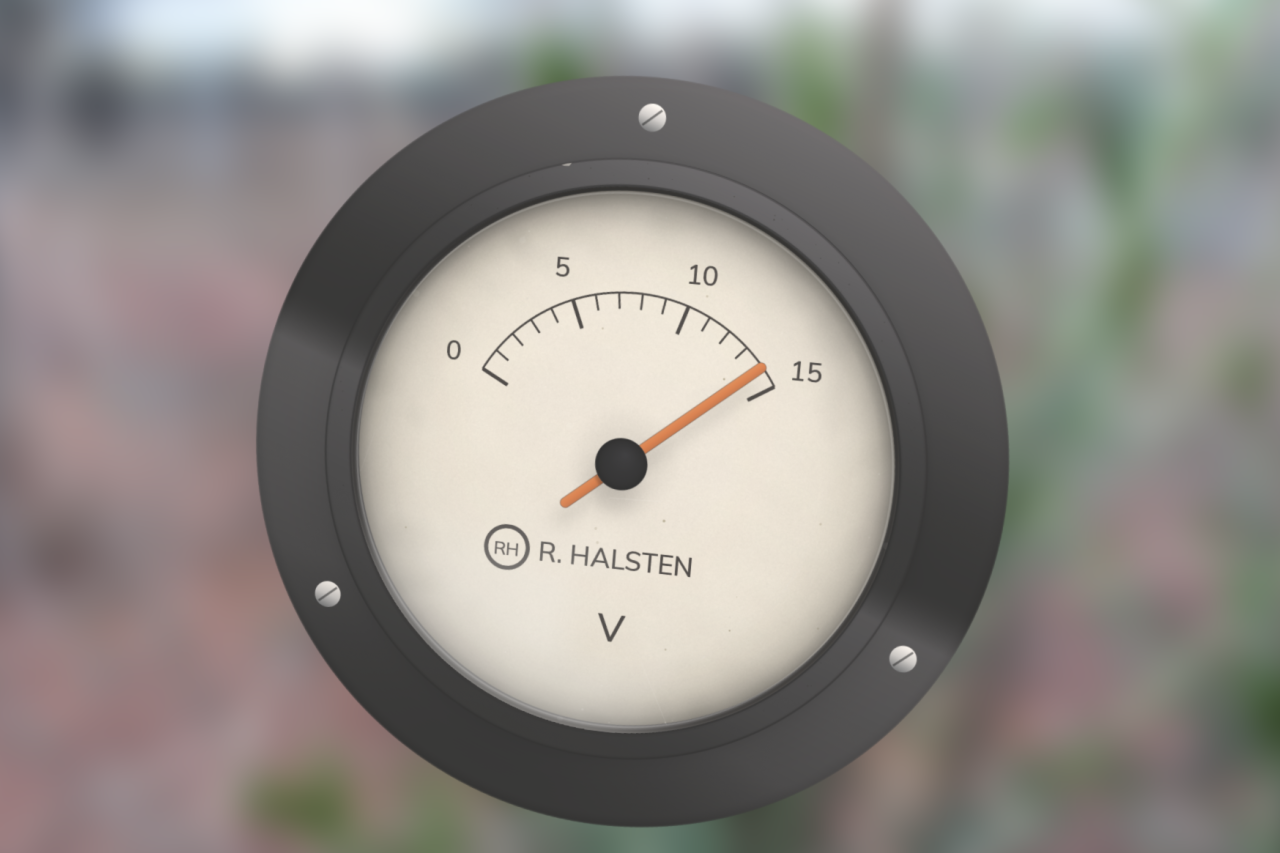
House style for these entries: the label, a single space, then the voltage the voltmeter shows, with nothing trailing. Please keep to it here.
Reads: 14 V
